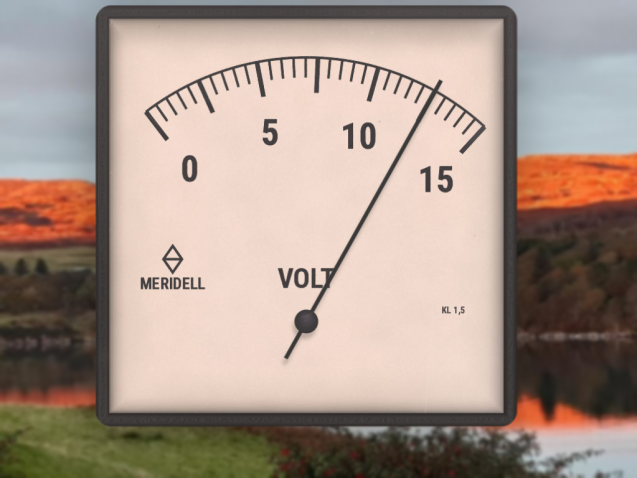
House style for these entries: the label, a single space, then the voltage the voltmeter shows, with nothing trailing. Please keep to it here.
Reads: 12.5 V
